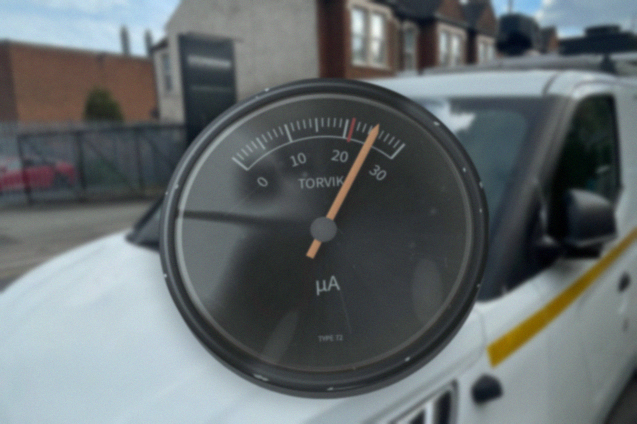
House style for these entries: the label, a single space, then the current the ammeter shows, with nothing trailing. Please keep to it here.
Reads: 25 µA
